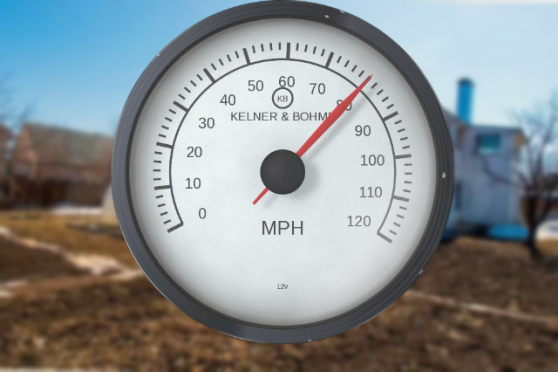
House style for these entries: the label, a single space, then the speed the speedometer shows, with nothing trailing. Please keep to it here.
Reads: 80 mph
